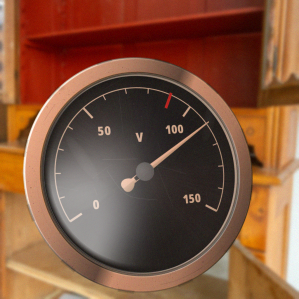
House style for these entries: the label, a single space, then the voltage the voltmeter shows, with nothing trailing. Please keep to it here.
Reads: 110 V
